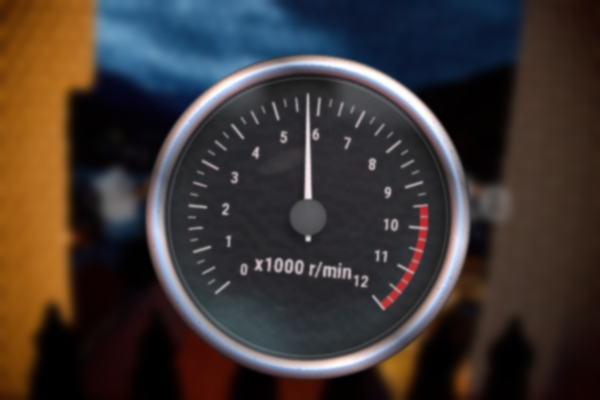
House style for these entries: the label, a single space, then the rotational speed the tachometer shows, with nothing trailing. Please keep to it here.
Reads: 5750 rpm
